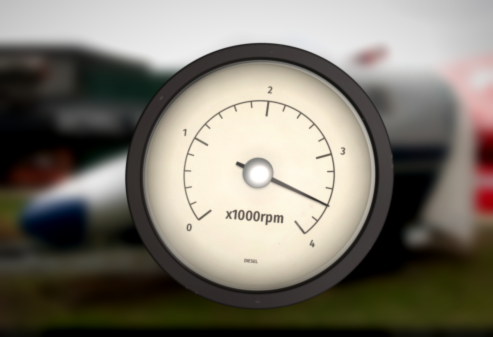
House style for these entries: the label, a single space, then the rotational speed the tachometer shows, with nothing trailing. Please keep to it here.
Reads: 3600 rpm
